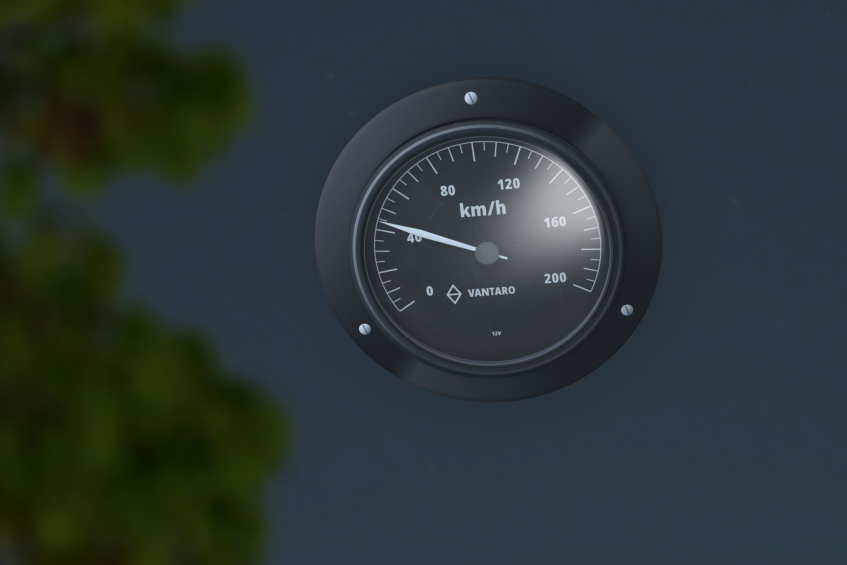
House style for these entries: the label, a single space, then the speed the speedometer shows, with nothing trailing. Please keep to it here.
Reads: 45 km/h
